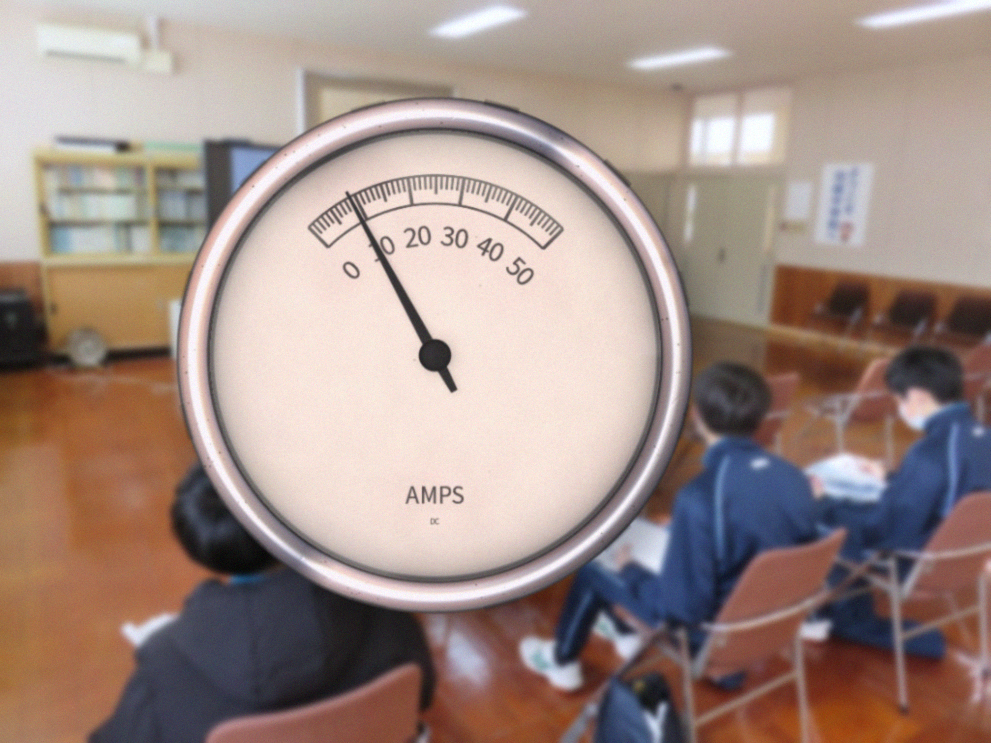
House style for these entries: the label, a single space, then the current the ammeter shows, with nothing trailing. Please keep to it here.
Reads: 9 A
